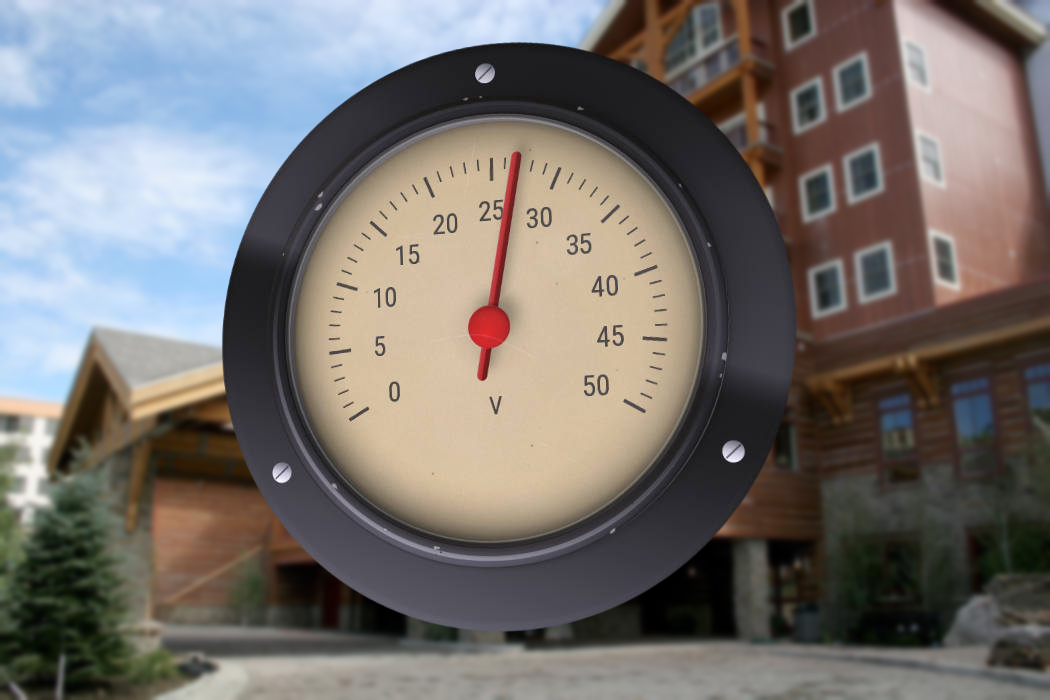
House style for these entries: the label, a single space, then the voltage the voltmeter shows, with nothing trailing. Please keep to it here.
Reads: 27 V
